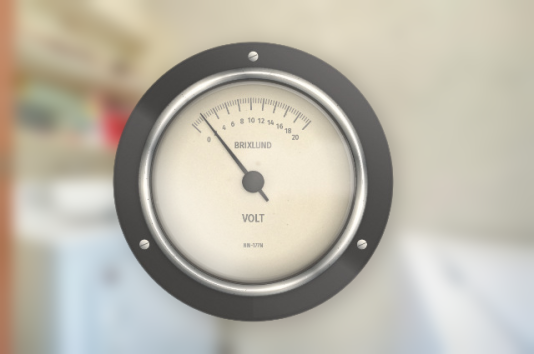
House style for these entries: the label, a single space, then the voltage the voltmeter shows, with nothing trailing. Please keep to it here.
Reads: 2 V
